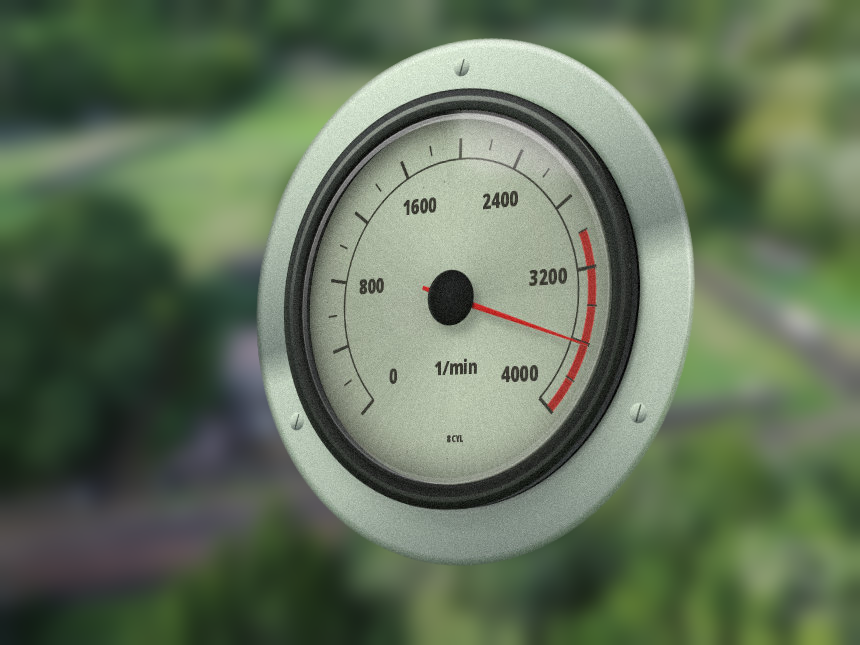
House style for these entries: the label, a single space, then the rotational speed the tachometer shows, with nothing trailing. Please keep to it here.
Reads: 3600 rpm
